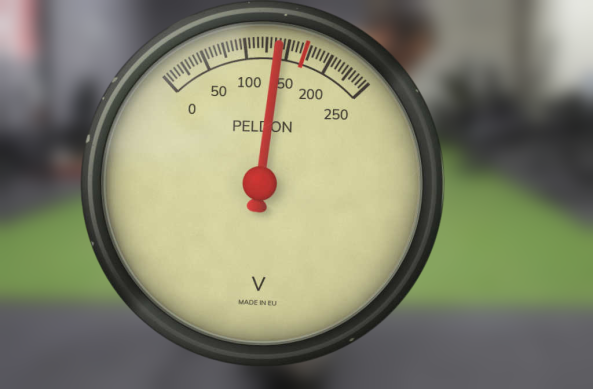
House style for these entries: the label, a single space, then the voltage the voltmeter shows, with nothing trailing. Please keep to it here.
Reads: 140 V
